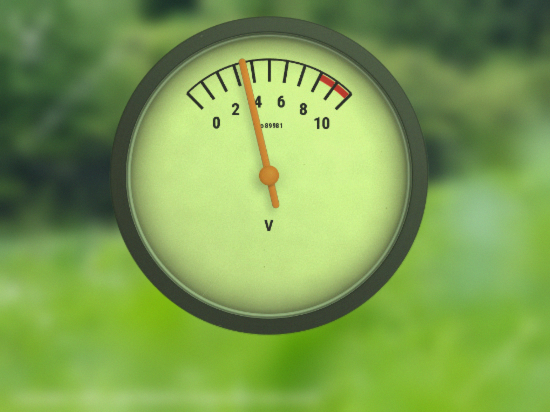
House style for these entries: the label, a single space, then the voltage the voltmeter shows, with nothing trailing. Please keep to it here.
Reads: 3.5 V
